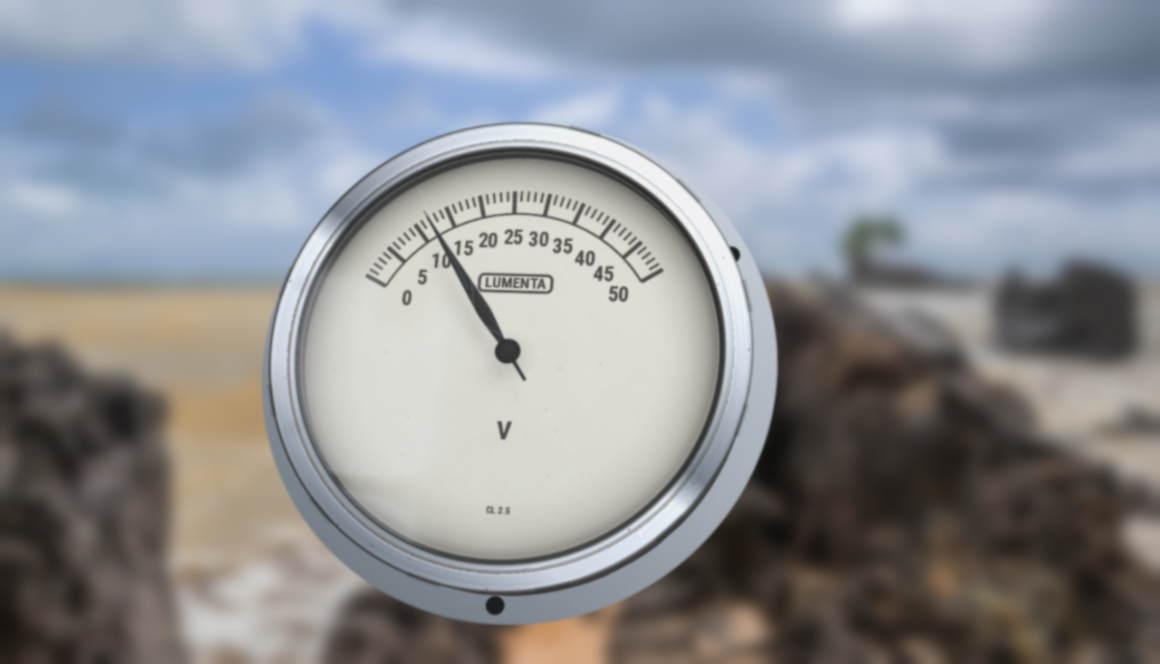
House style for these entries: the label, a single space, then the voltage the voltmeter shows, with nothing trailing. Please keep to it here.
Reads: 12 V
